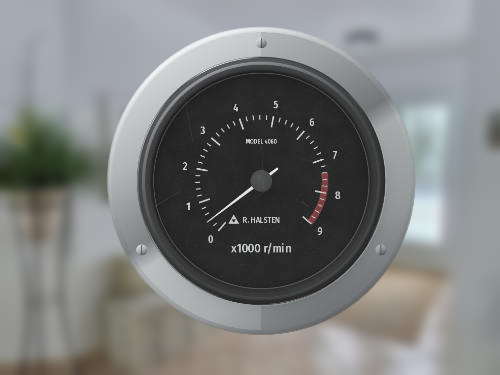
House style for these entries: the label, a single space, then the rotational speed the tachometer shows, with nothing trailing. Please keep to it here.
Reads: 400 rpm
